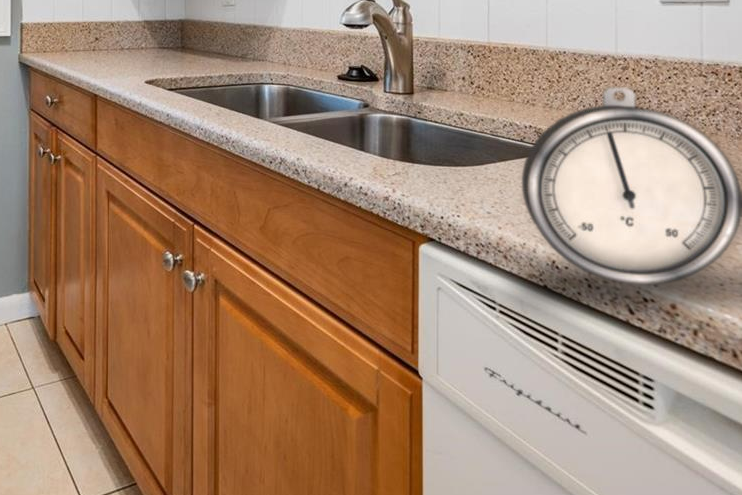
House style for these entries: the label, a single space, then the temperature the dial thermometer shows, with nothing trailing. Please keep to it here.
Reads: -5 °C
